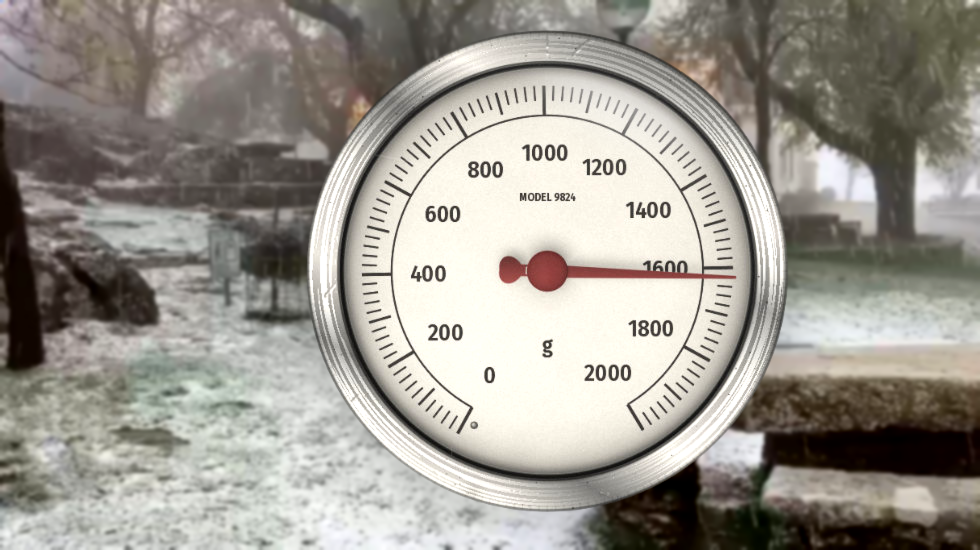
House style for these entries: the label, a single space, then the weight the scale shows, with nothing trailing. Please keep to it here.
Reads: 1620 g
